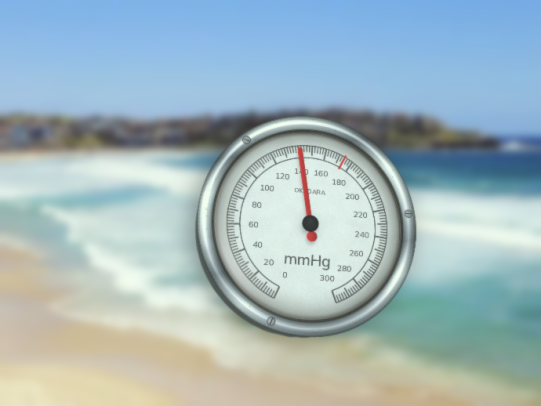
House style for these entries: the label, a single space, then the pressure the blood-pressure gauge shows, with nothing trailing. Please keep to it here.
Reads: 140 mmHg
